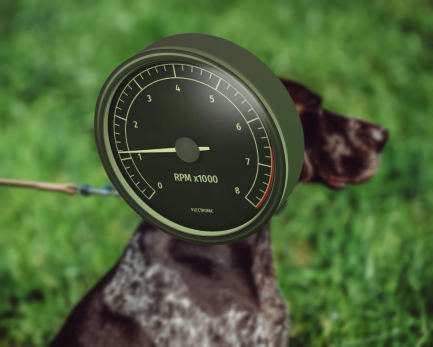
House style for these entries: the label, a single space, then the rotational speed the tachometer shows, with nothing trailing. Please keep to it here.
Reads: 1200 rpm
